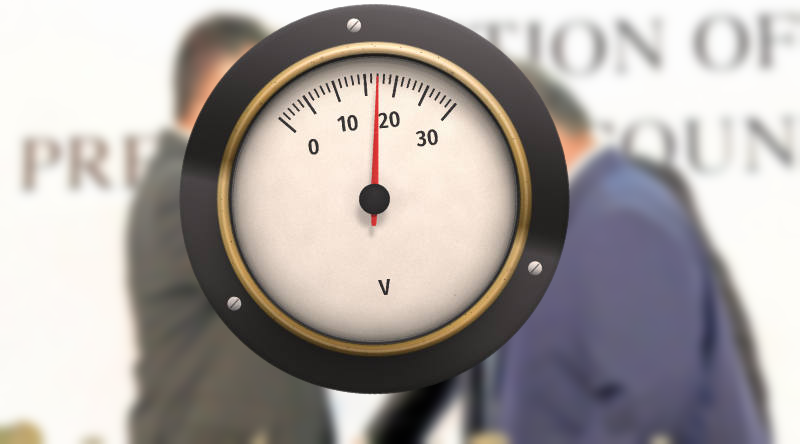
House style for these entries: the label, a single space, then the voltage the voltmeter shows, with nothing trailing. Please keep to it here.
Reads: 17 V
